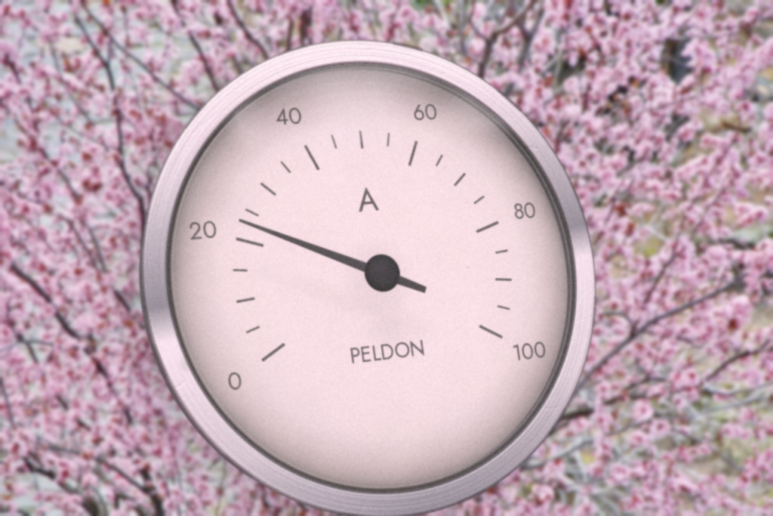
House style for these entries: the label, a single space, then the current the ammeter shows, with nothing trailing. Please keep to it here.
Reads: 22.5 A
